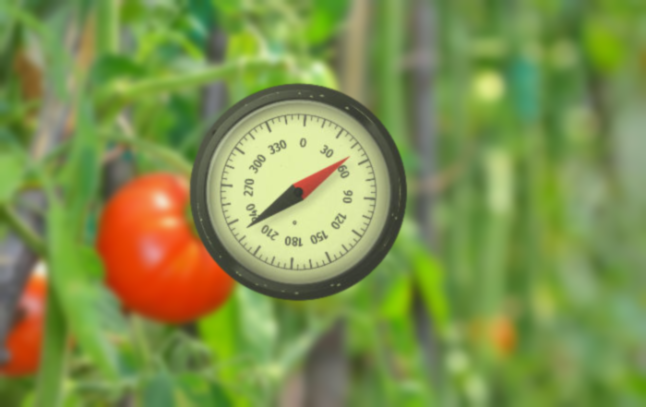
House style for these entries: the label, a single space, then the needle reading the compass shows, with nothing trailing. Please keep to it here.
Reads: 50 °
